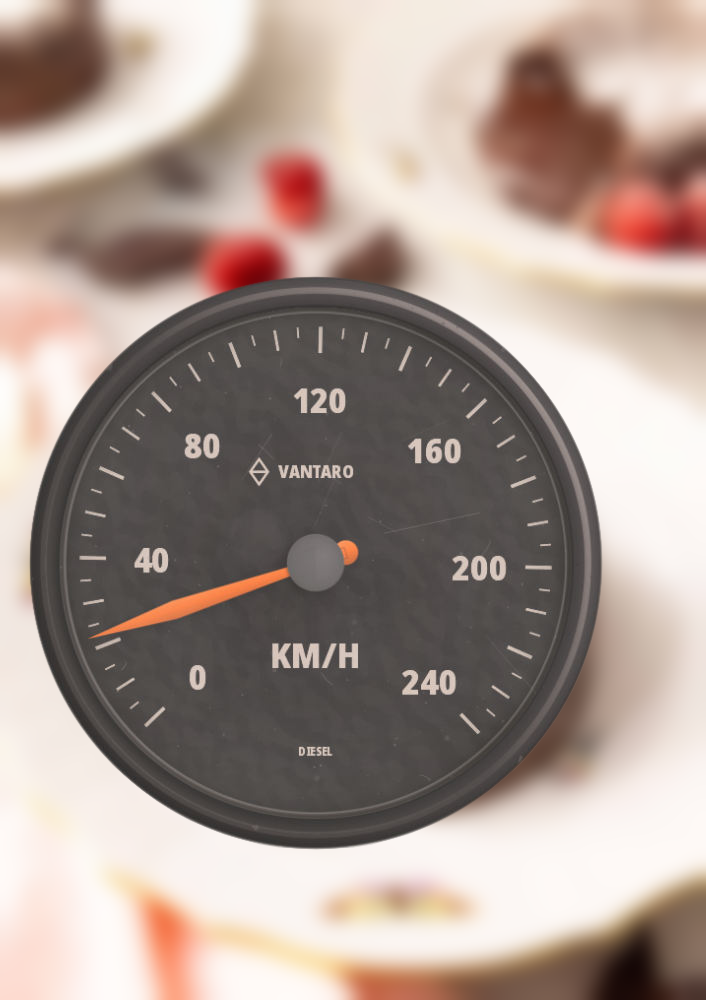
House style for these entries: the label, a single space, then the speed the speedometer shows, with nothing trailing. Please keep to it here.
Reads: 22.5 km/h
